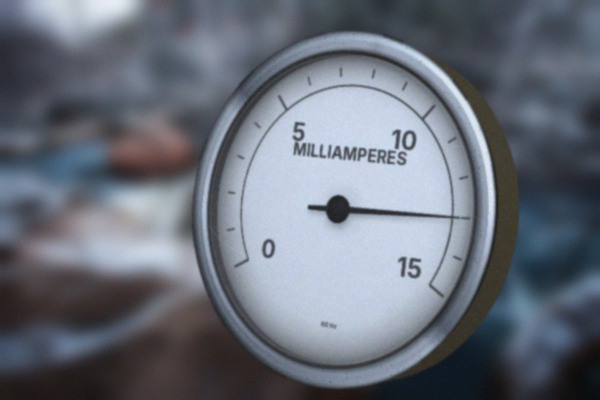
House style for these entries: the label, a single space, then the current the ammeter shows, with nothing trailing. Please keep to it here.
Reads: 13 mA
